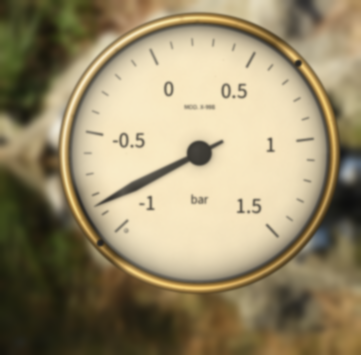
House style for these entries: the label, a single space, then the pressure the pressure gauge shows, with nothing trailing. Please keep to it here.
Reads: -0.85 bar
